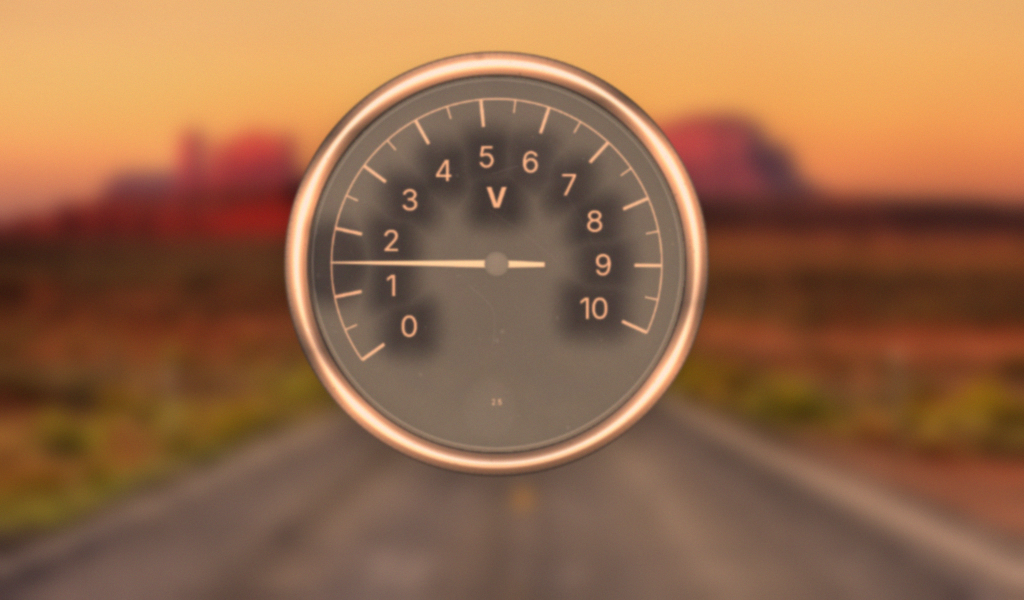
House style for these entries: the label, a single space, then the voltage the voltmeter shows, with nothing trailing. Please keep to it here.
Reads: 1.5 V
